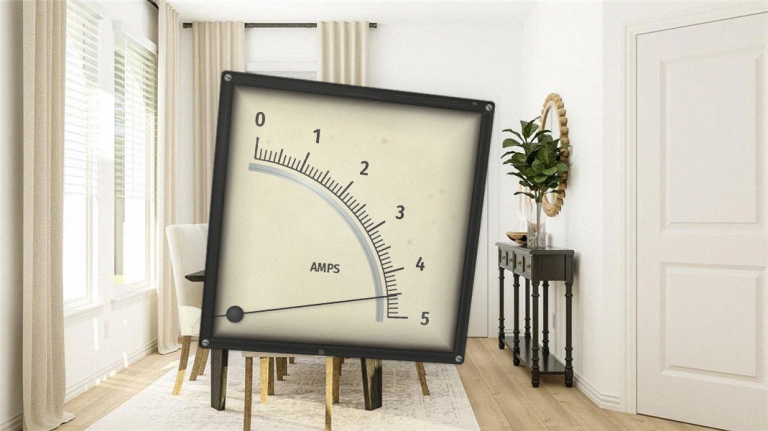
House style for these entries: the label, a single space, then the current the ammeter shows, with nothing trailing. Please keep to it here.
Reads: 4.5 A
